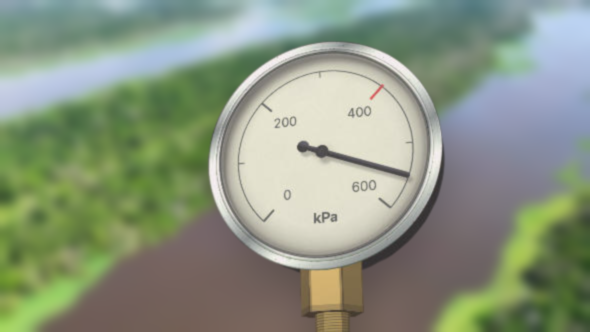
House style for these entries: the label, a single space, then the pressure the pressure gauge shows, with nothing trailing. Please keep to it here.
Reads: 550 kPa
